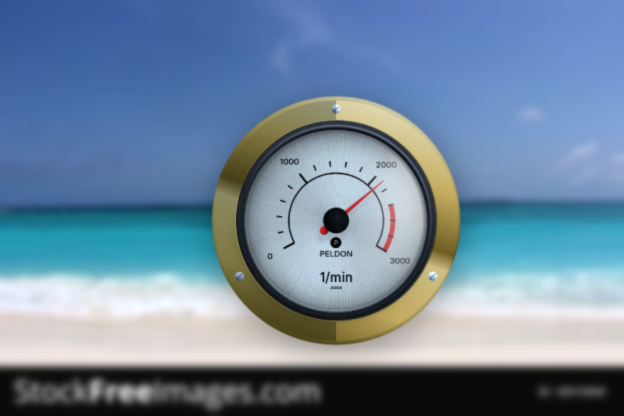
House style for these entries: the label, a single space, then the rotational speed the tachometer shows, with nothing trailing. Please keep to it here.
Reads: 2100 rpm
